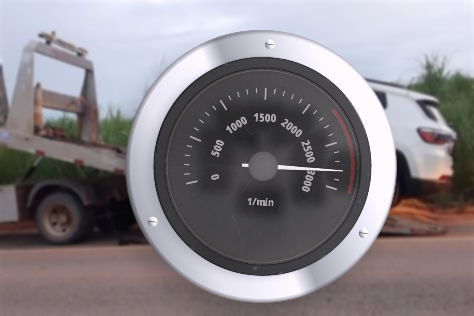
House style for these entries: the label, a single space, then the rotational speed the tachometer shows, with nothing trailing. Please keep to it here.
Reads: 2800 rpm
